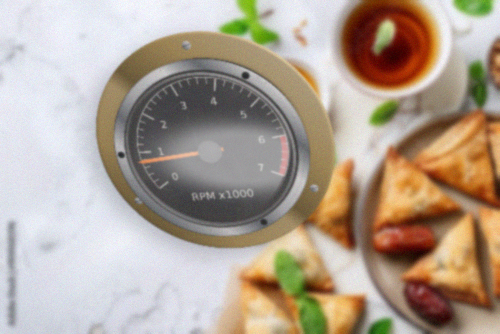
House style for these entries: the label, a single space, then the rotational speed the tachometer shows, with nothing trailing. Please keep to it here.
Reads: 800 rpm
